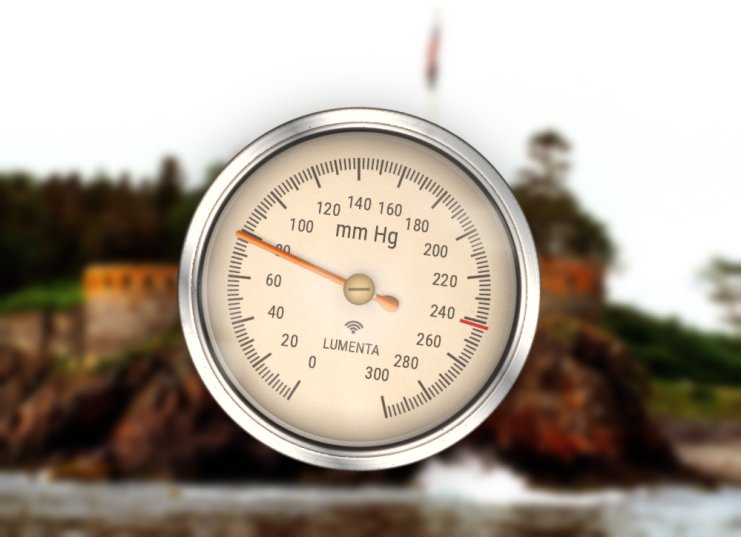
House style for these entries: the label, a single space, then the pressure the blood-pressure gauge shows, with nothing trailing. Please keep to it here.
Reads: 78 mmHg
